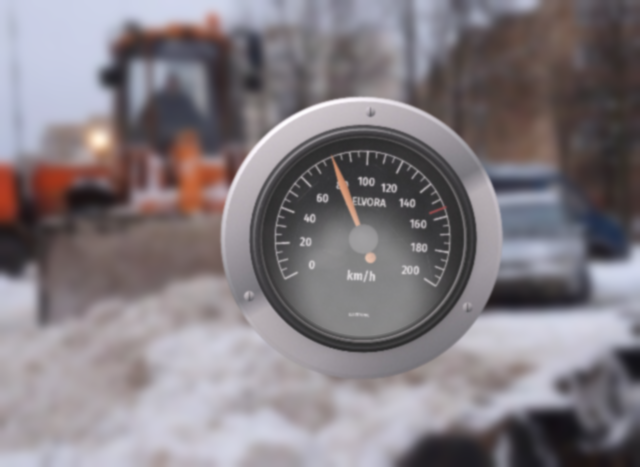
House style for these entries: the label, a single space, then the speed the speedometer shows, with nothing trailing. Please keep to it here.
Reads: 80 km/h
